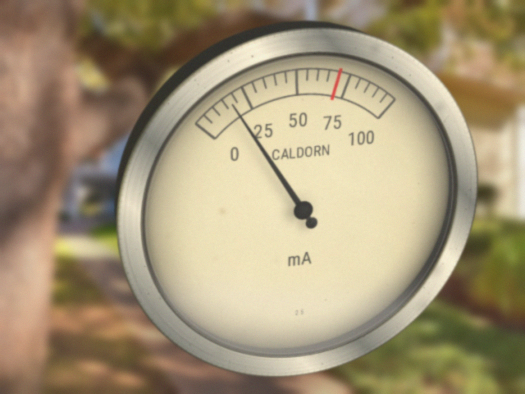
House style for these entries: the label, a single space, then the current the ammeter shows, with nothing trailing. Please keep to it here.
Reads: 17.5 mA
